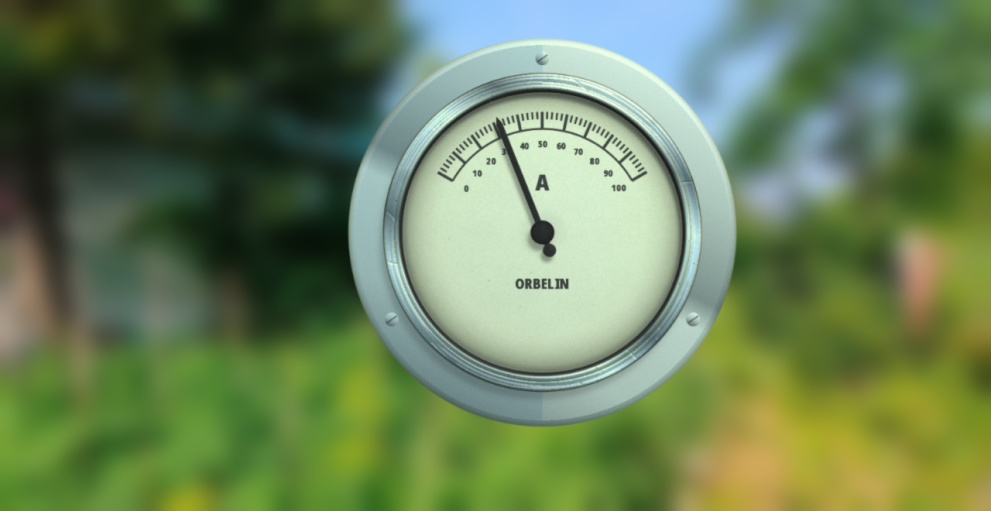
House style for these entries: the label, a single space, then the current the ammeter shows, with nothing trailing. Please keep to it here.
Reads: 32 A
